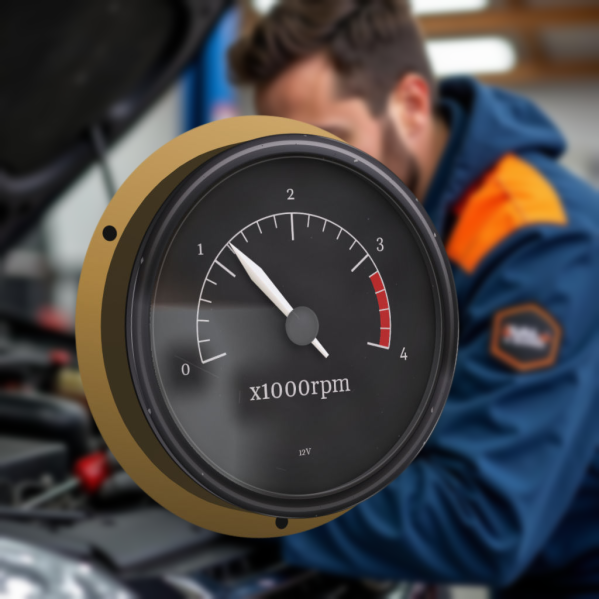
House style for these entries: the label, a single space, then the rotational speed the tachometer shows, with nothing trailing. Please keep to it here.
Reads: 1200 rpm
